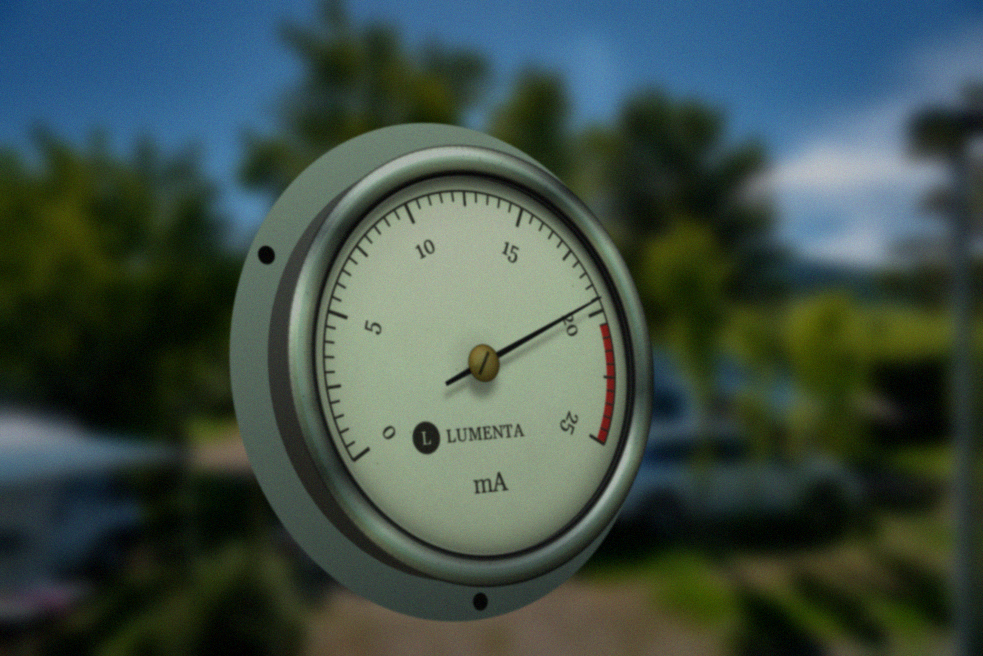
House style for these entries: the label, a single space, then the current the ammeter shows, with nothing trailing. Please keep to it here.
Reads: 19.5 mA
